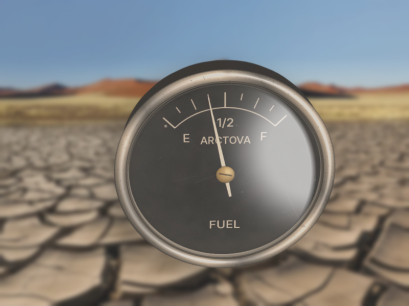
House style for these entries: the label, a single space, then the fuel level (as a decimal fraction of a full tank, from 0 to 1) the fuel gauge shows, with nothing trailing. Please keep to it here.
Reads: 0.375
